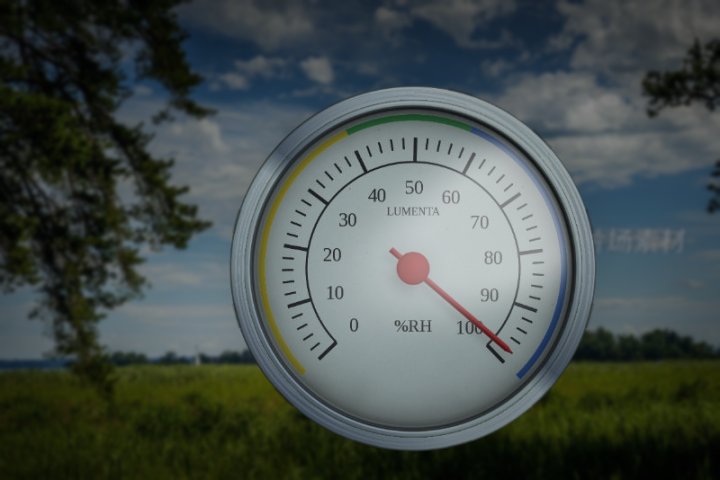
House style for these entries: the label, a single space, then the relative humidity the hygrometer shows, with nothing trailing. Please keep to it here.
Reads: 98 %
